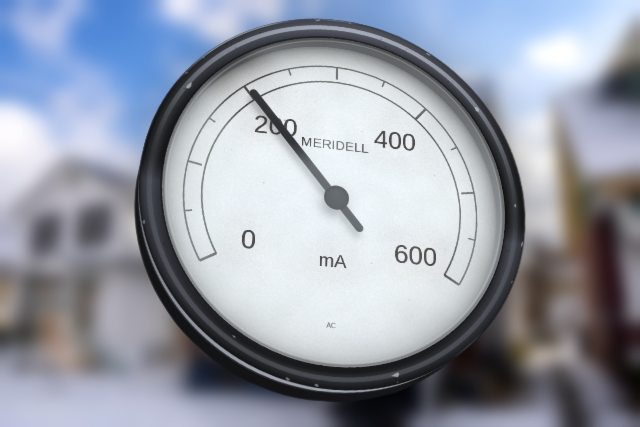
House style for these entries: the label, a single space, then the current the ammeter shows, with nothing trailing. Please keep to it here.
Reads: 200 mA
